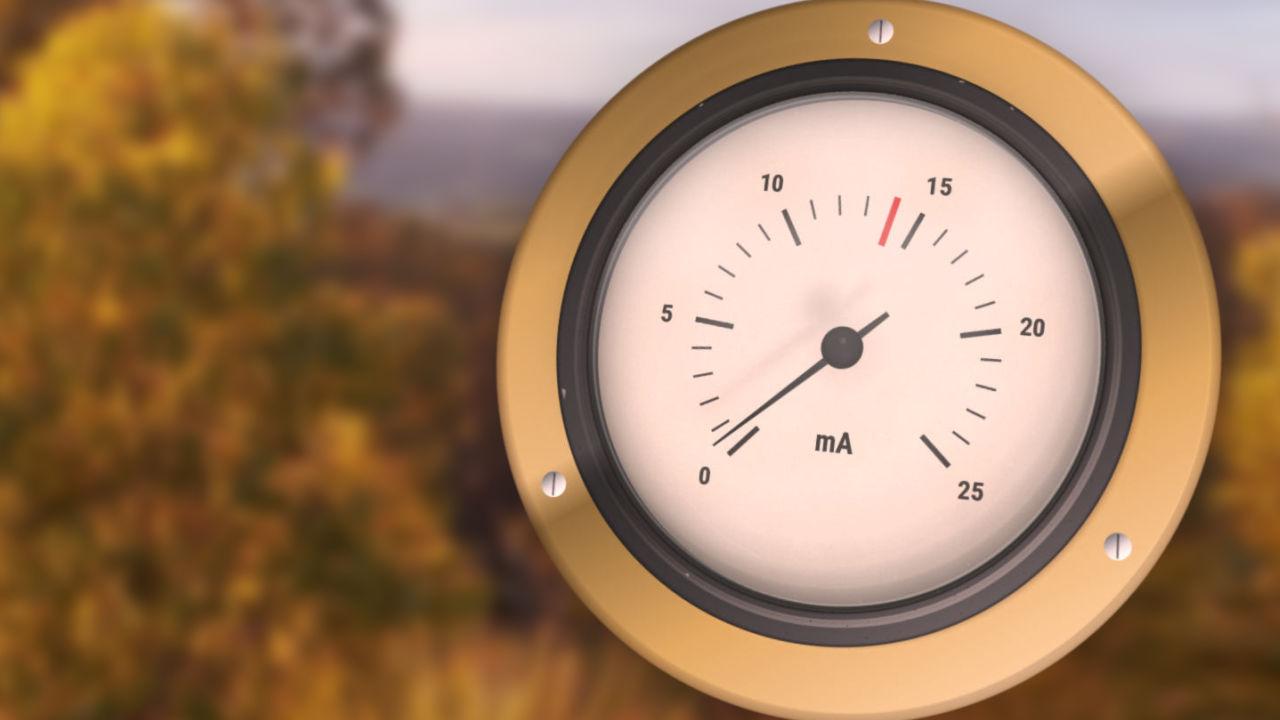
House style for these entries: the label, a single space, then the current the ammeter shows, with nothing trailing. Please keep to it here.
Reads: 0.5 mA
